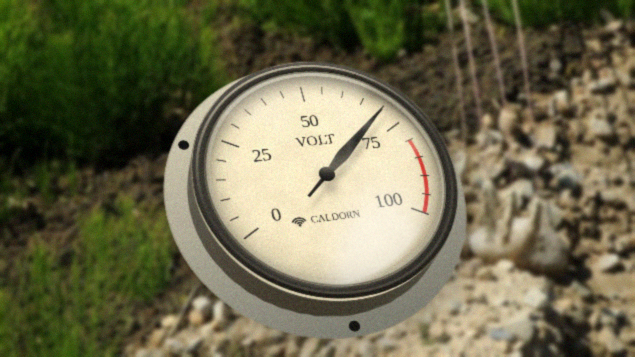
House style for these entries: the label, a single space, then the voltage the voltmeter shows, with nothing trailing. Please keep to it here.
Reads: 70 V
